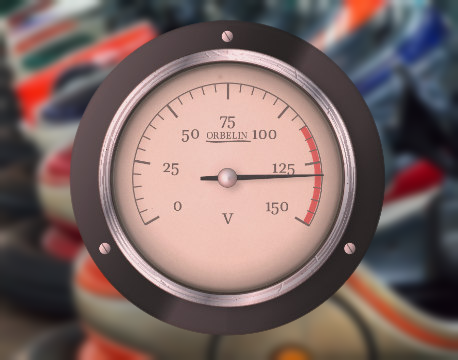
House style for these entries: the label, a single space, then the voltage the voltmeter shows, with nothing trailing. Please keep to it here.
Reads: 130 V
